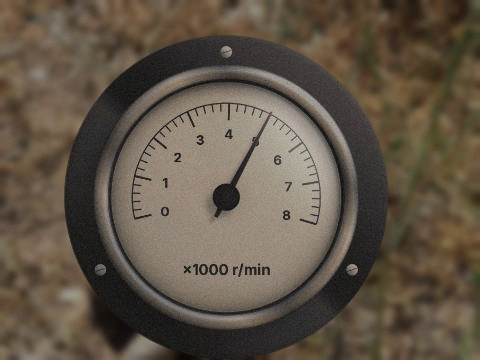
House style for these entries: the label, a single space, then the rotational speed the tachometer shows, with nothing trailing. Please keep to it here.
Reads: 5000 rpm
